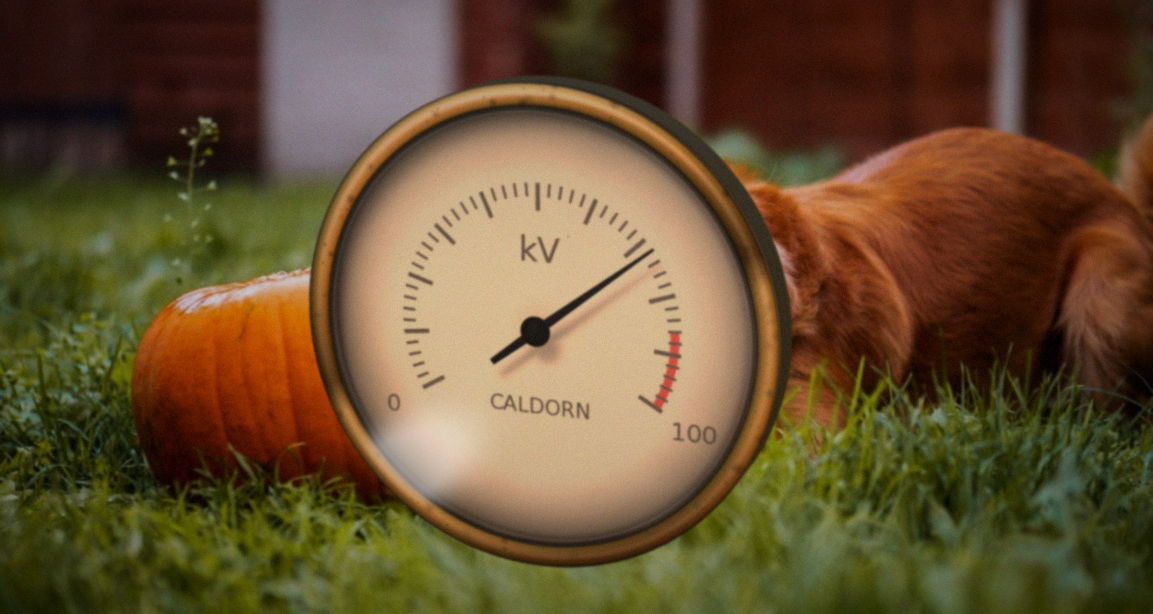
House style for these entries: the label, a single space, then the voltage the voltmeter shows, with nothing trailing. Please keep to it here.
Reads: 72 kV
